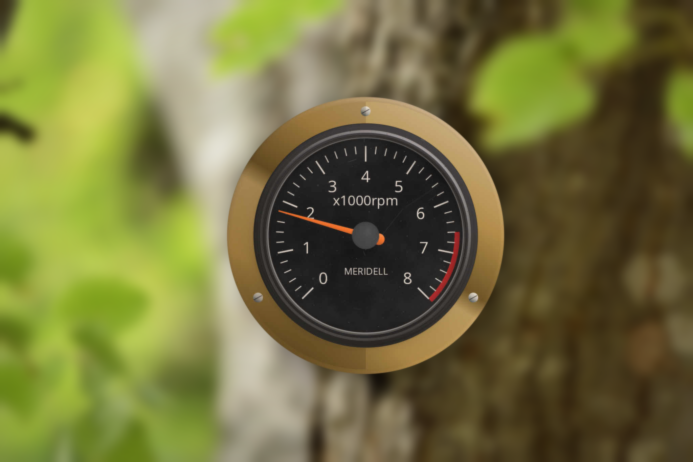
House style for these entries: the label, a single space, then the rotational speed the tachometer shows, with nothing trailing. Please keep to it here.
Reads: 1800 rpm
